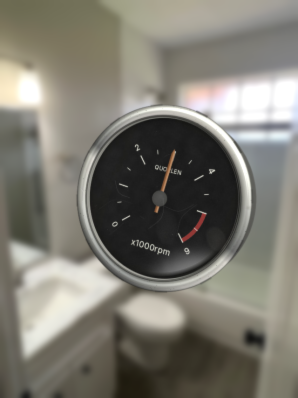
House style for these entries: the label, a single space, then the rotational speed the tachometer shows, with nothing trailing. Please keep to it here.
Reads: 3000 rpm
